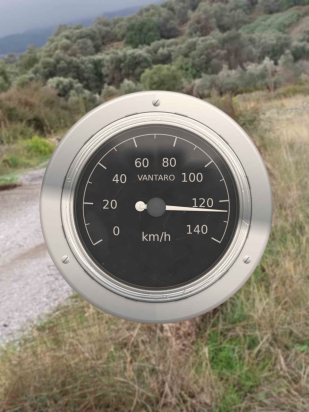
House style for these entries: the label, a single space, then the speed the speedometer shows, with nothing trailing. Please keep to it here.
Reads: 125 km/h
